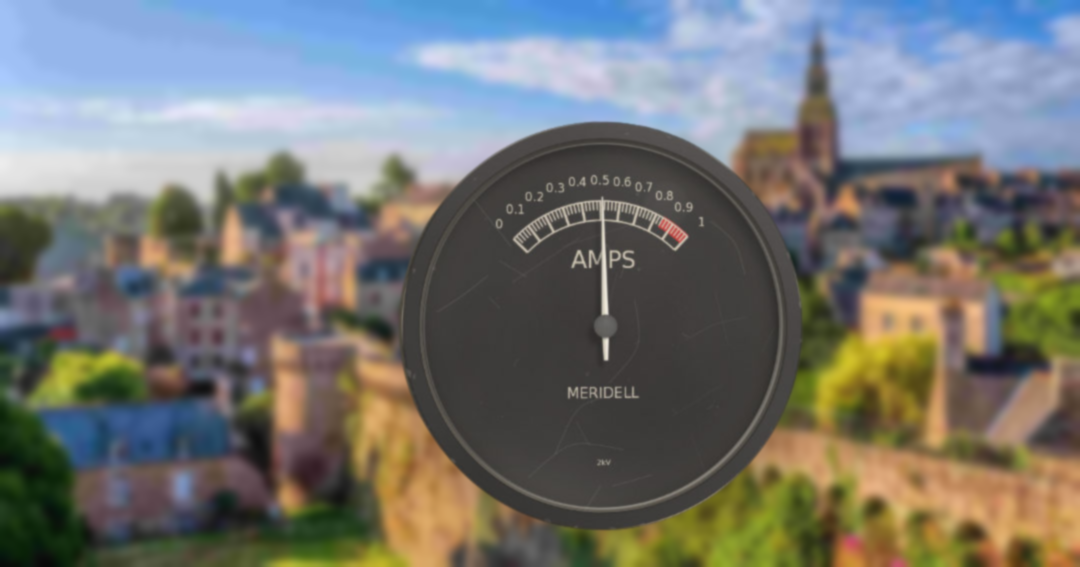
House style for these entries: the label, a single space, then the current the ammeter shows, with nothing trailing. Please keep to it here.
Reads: 0.5 A
